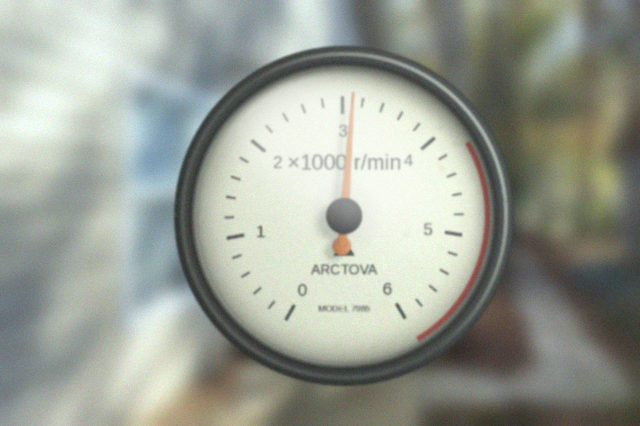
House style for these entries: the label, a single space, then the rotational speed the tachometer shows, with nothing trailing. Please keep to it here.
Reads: 3100 rpm
